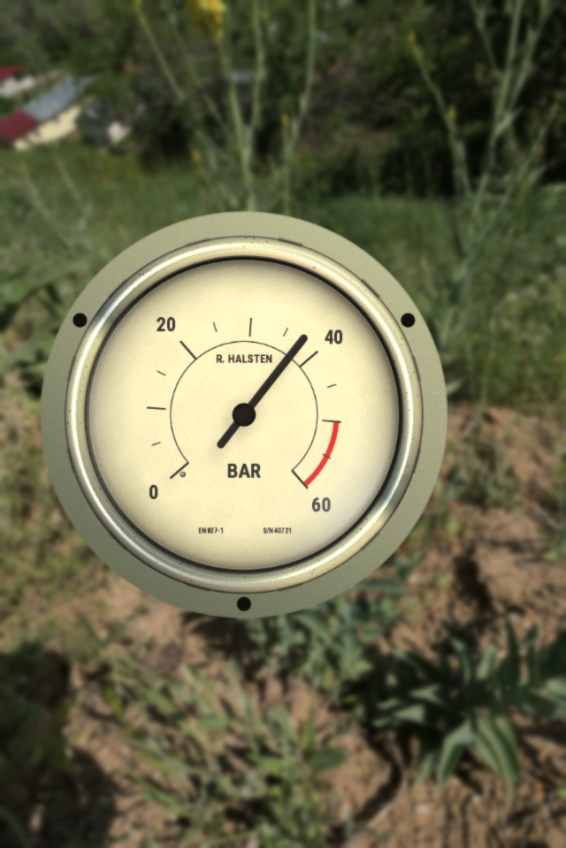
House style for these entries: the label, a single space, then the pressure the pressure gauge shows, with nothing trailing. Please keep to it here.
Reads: 37.5 bar
